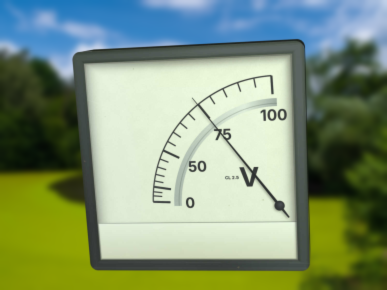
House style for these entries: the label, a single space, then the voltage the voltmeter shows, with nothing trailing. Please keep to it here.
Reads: 75 V
